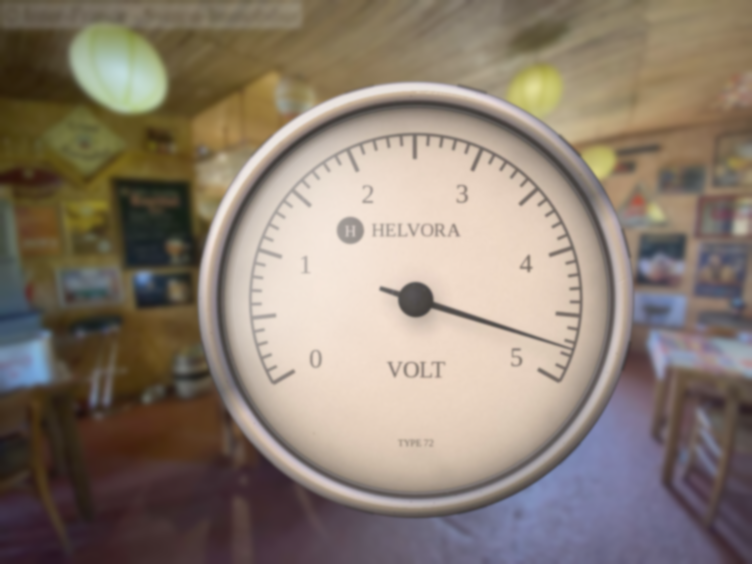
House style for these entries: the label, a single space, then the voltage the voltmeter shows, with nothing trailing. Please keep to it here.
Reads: 4.75 V
